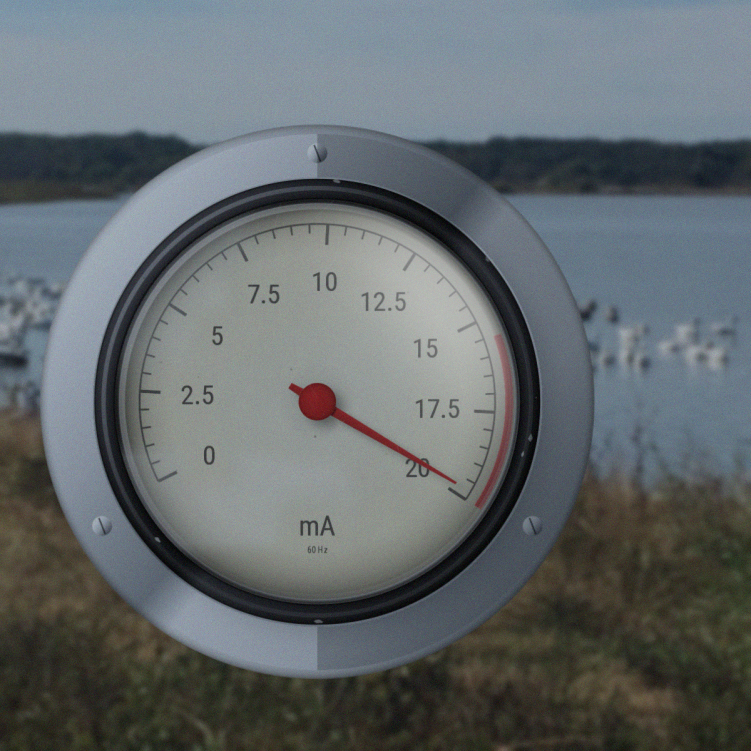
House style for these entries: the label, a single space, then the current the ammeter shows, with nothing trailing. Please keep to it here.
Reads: 19.75 mA
